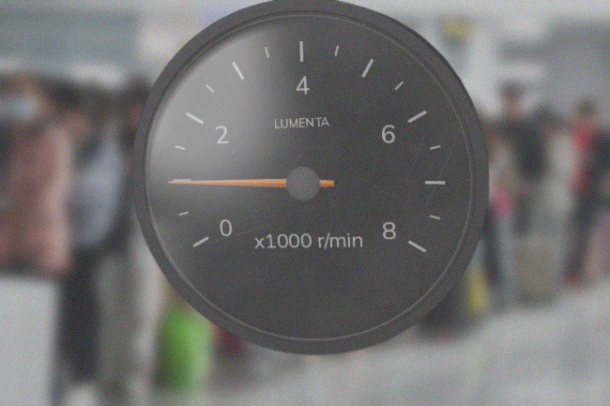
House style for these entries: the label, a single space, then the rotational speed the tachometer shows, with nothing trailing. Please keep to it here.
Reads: 1000 rpm
